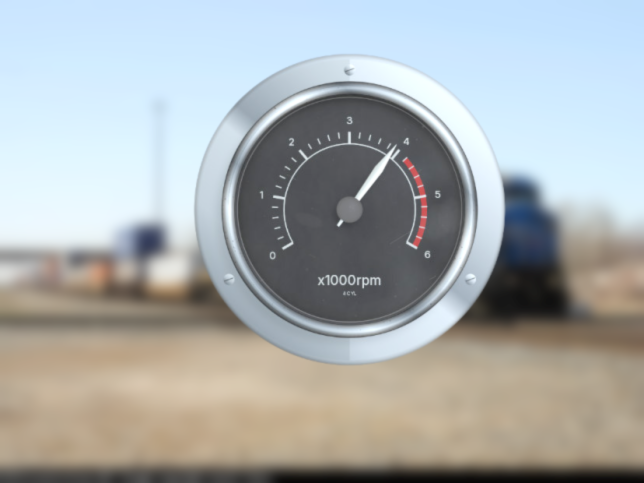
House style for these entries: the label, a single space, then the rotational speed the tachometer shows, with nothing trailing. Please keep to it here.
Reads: 3900 rpm
